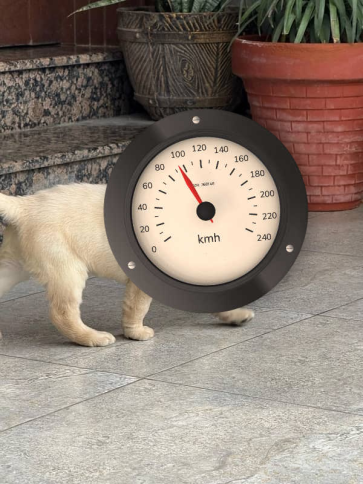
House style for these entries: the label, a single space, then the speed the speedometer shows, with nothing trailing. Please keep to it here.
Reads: 95 km/h
